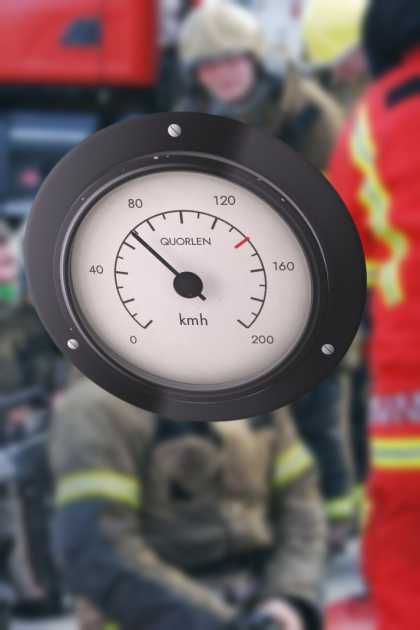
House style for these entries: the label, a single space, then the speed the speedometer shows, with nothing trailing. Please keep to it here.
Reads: 70 km/h
